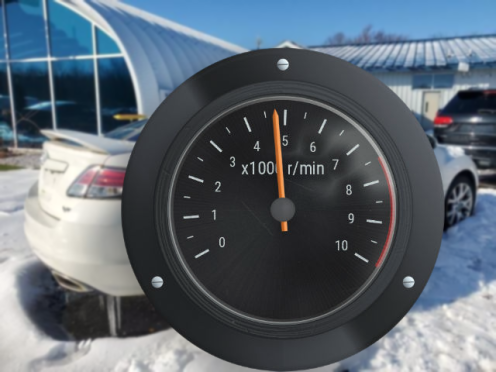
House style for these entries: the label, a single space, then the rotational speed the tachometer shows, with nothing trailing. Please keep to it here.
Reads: 4750 rpm
